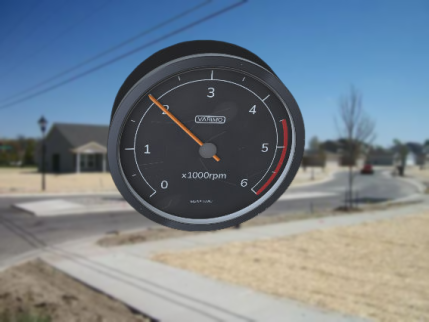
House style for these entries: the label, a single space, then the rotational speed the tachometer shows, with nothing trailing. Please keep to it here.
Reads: 2000 rpm
